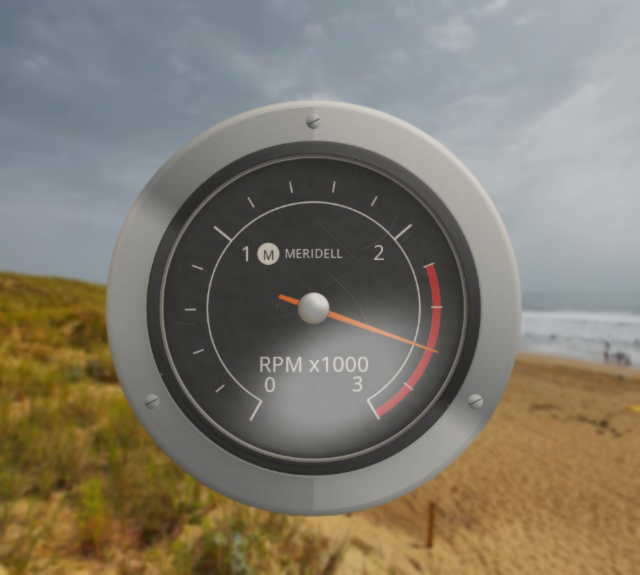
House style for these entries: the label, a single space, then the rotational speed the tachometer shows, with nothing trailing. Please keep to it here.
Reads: 2600 rpm
